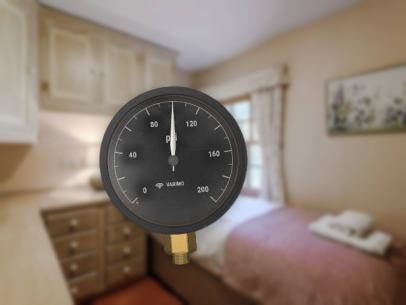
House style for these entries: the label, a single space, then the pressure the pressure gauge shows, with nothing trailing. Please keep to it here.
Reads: 100 psi
